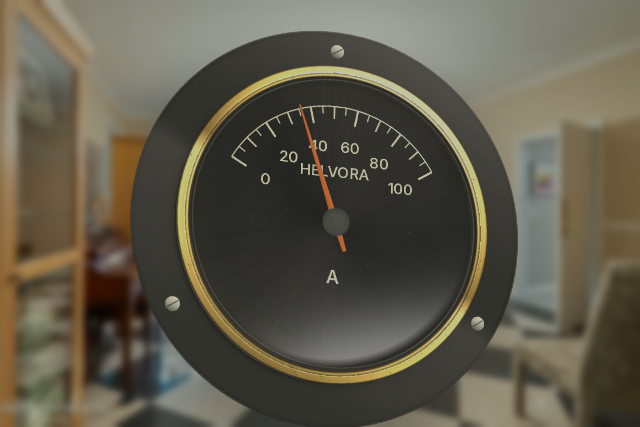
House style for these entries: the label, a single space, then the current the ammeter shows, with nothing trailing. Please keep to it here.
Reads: 35 A
